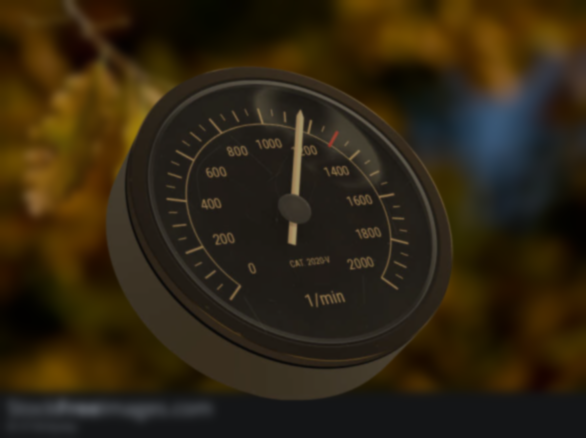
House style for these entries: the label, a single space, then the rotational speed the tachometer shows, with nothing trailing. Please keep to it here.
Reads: 1150 rpm
